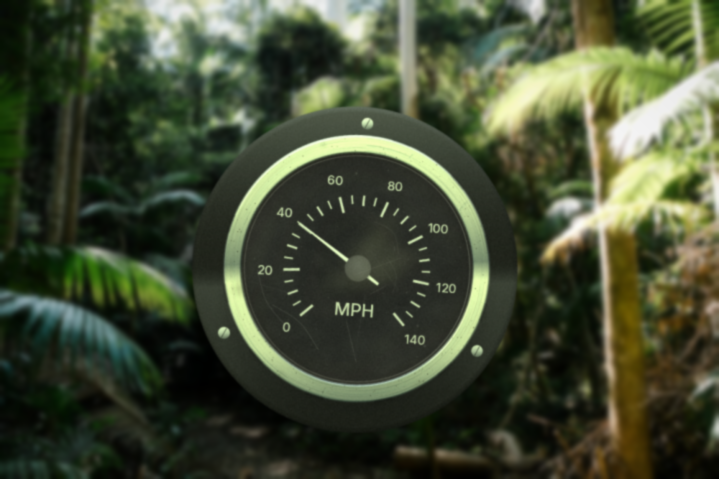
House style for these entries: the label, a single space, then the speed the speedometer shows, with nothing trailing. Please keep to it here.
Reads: 40 mph
